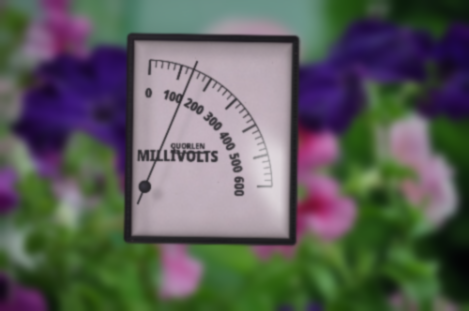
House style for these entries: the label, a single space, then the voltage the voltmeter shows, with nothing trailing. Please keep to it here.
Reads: 140 mV
